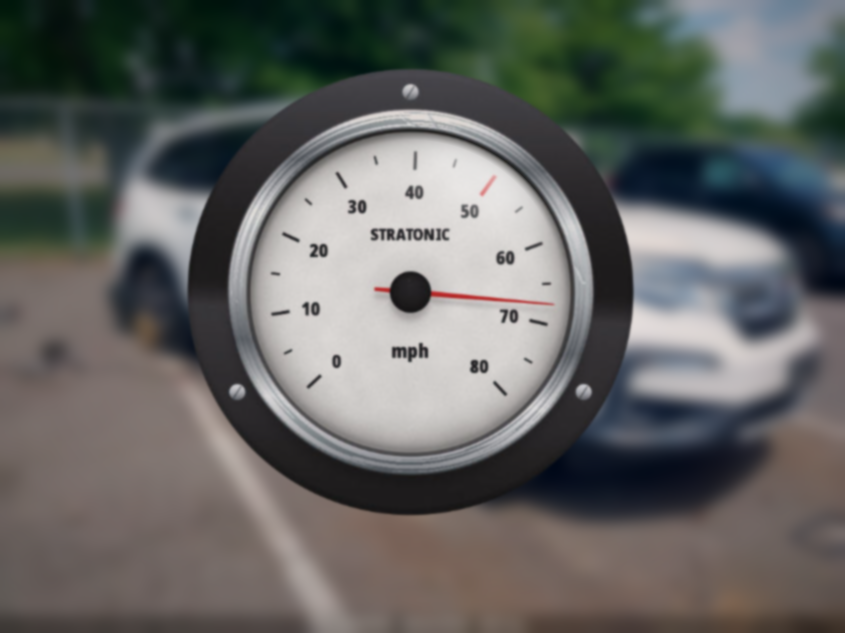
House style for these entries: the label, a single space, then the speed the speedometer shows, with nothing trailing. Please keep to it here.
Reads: 67.5 mph
